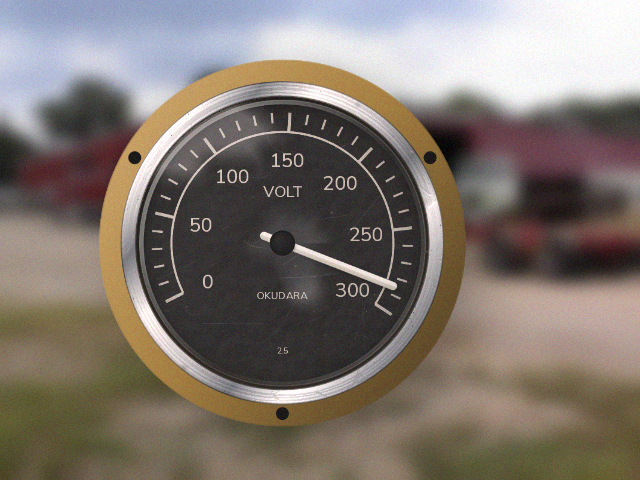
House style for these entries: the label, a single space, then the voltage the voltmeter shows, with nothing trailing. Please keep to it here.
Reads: 285 V
